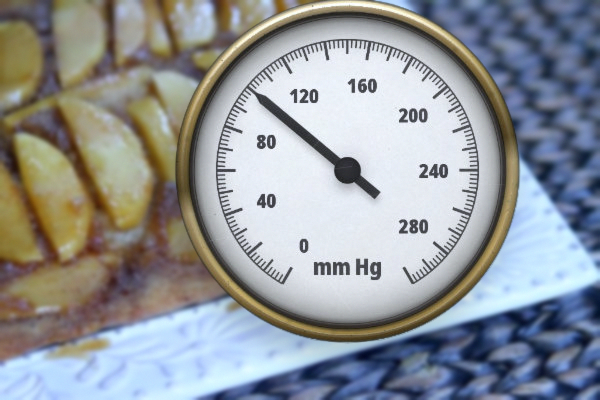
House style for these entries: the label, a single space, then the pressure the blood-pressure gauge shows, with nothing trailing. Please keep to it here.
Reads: 100 mmHg
